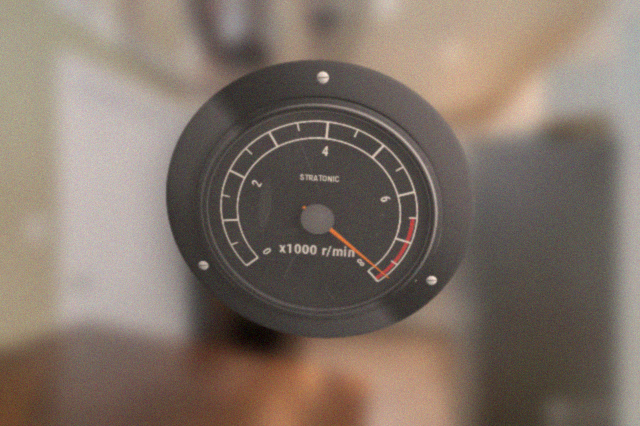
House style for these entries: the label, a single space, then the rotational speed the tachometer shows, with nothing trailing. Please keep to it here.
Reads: 7750 rpm
